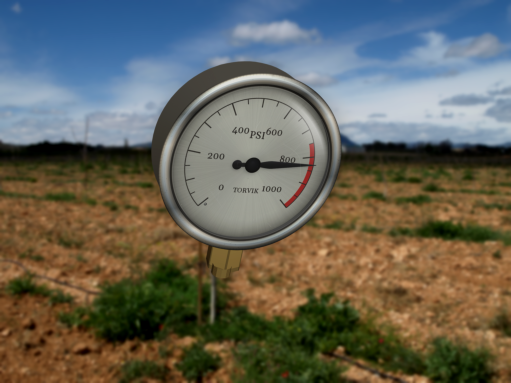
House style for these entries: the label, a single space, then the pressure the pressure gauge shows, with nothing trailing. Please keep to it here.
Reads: 825 psi
